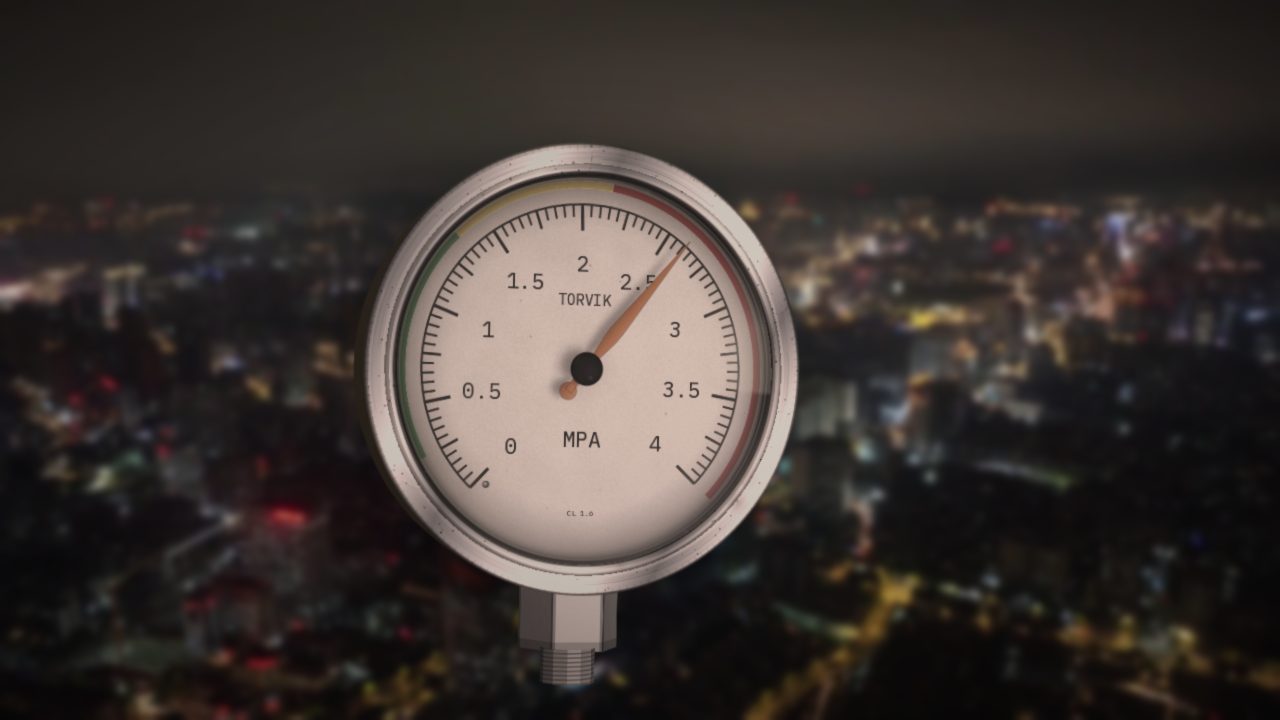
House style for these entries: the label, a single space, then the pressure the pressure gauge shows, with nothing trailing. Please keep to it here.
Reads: 2.6 MPa
